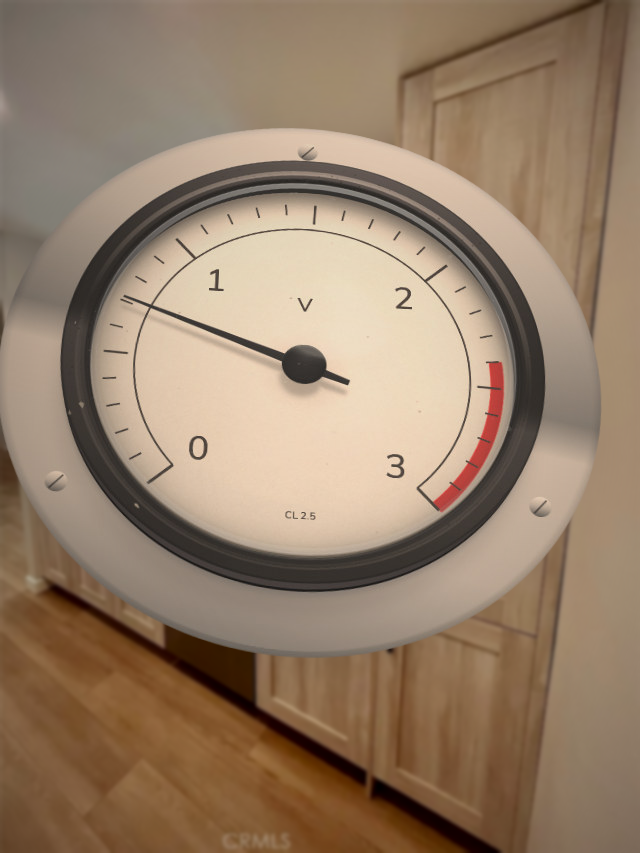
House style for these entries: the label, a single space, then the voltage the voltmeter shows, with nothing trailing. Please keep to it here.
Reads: 0.7 V
